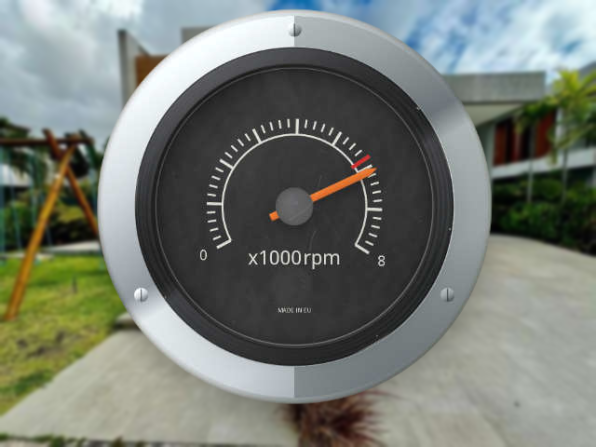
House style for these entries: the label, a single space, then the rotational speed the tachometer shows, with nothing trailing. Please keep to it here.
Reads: 6100 rpm
